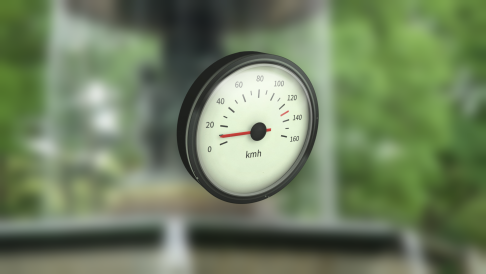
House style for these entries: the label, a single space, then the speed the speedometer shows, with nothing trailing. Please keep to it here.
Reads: 10 km/h
